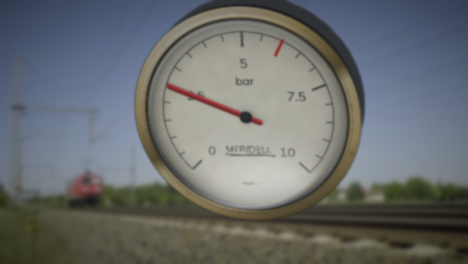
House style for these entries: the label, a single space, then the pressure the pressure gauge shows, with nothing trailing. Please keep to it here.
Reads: 2.5 bar
